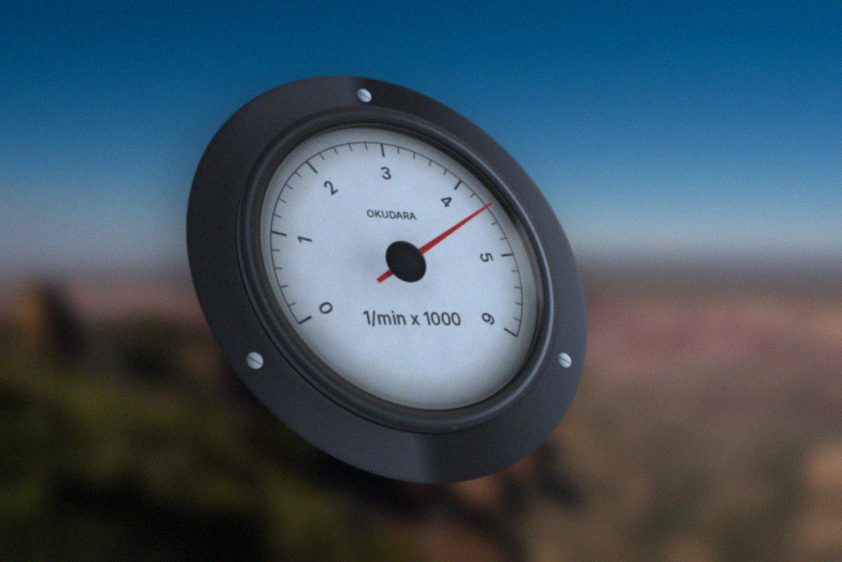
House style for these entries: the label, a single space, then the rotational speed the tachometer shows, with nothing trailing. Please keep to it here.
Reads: 4400 rpm
